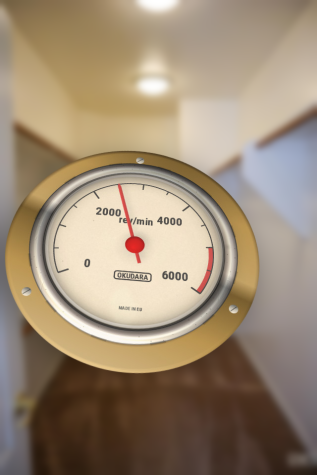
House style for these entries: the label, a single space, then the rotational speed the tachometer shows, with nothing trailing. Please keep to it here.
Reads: 2500 rpm
